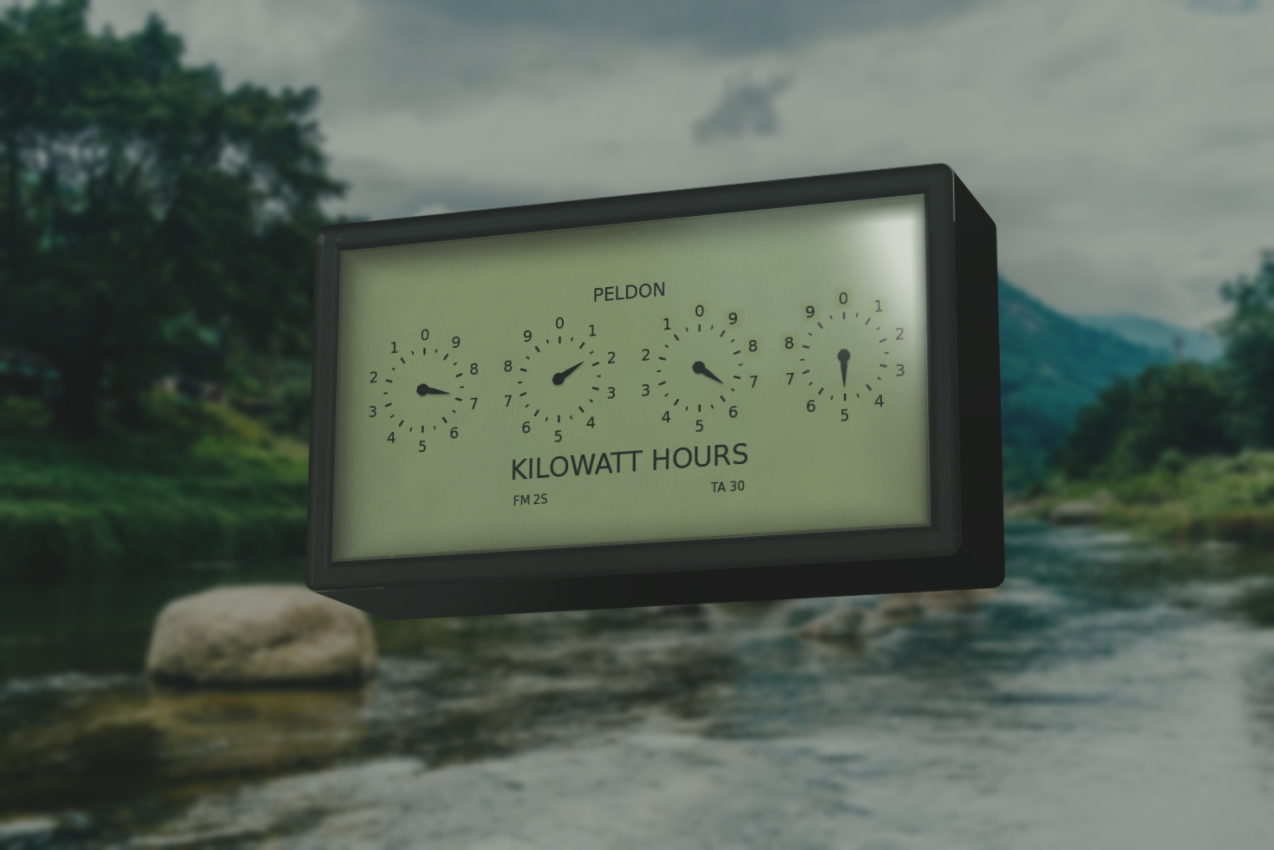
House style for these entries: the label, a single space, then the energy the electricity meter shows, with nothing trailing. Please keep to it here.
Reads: 7165 kWh
